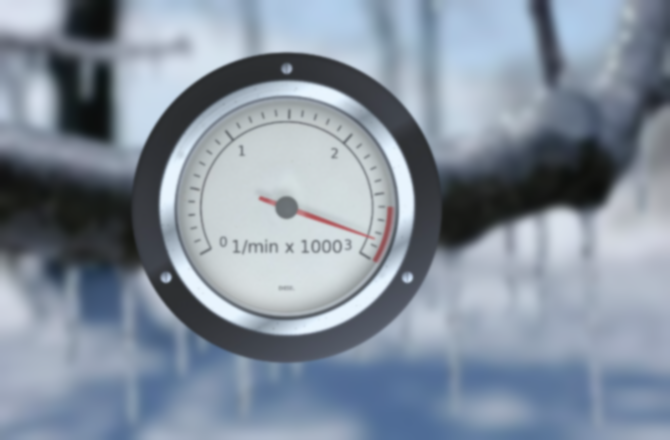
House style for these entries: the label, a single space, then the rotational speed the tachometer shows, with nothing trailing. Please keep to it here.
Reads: 2850 rpm
